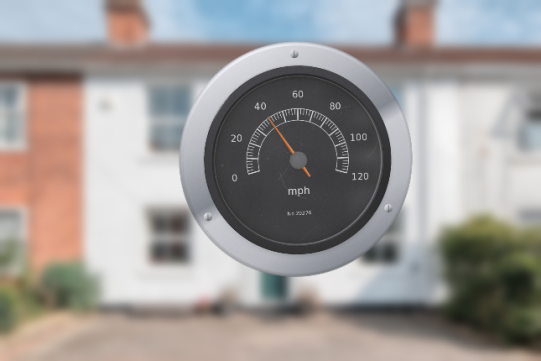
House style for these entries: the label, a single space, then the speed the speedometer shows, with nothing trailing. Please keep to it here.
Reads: 40 mph
